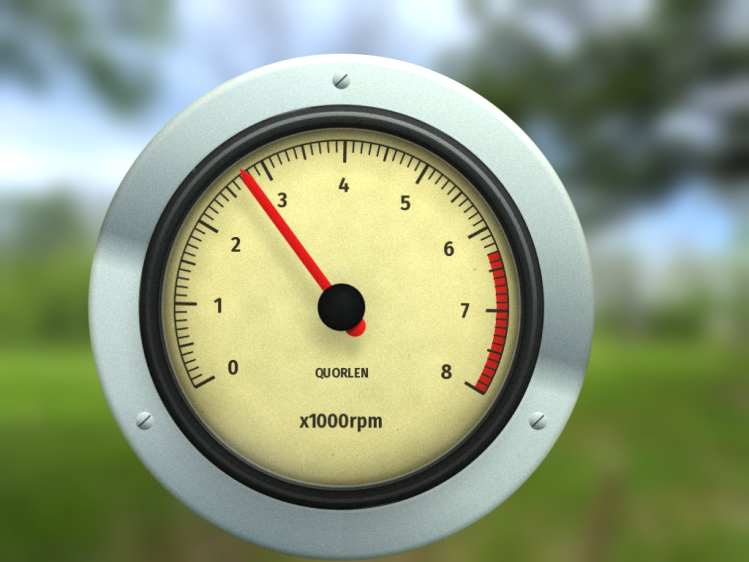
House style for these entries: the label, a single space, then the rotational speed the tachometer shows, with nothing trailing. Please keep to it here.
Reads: 2750 rpm
